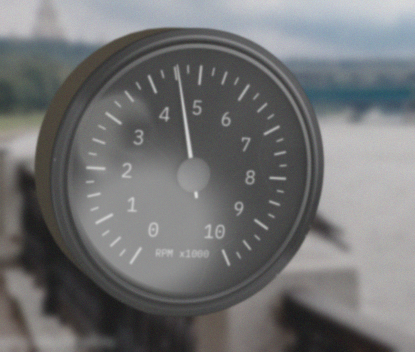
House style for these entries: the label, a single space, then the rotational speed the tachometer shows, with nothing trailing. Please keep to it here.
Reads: 4500 rpm
